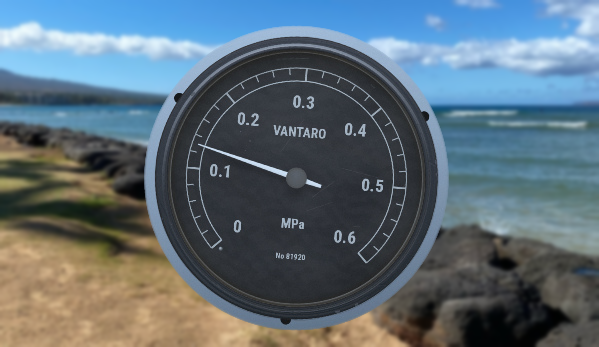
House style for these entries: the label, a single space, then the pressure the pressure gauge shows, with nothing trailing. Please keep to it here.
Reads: 0.13 MPa
